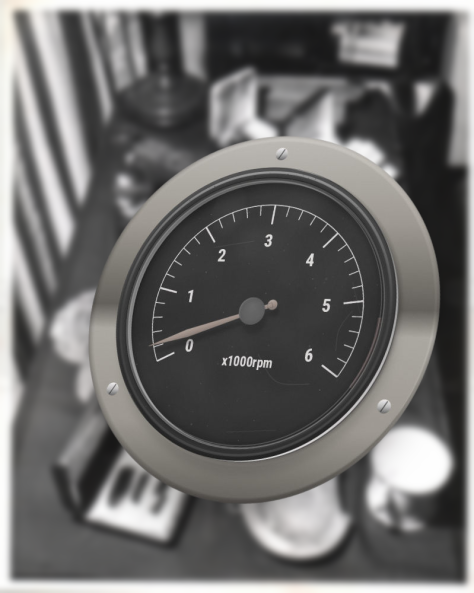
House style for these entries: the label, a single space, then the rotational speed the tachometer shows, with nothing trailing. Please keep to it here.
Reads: 200 rpm
